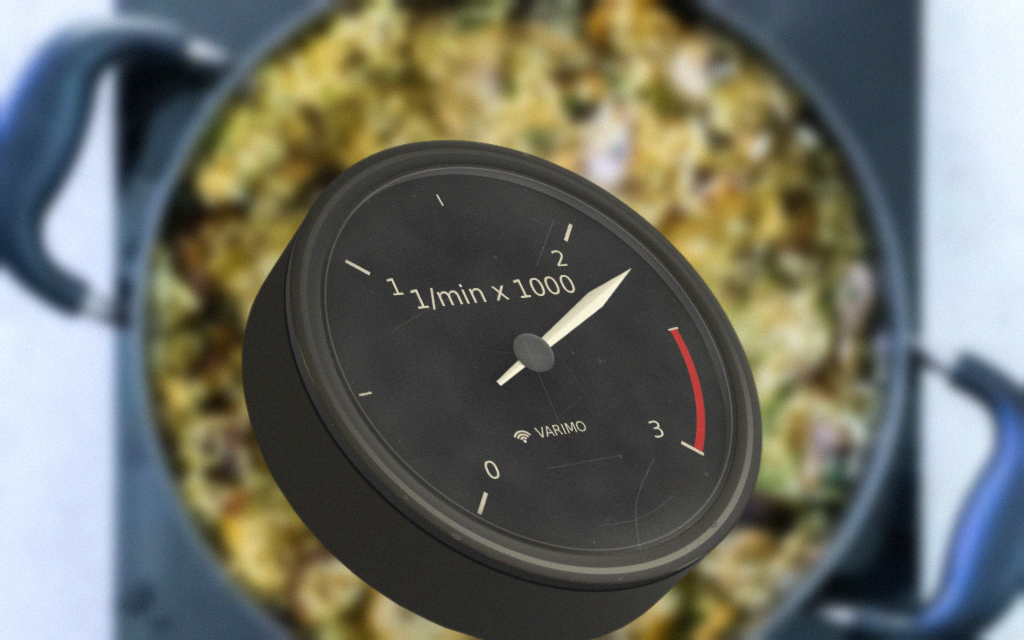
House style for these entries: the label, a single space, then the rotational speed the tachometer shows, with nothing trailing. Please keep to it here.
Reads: 2250 rpm
